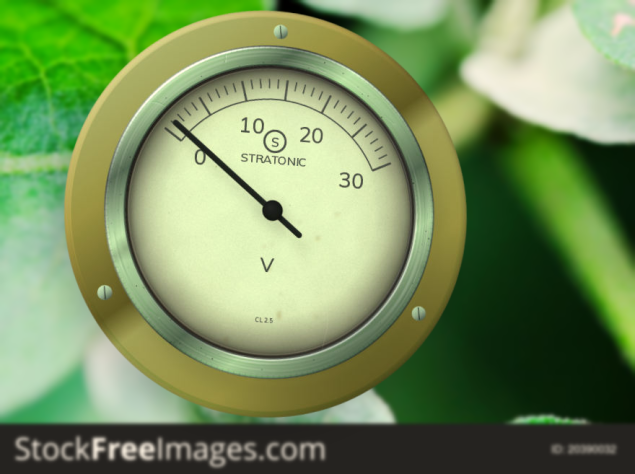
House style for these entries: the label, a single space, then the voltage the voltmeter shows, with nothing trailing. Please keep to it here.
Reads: 1 V
